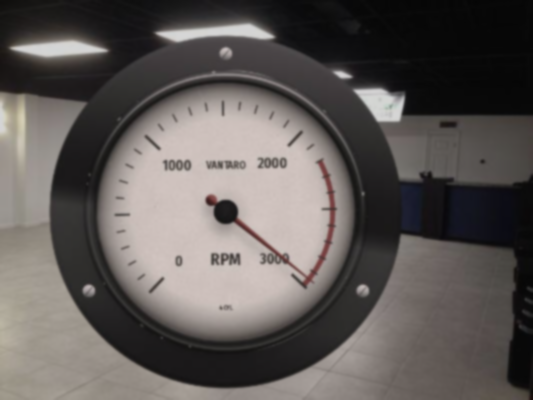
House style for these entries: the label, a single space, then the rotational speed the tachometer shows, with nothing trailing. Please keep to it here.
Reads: 2950 rpm
